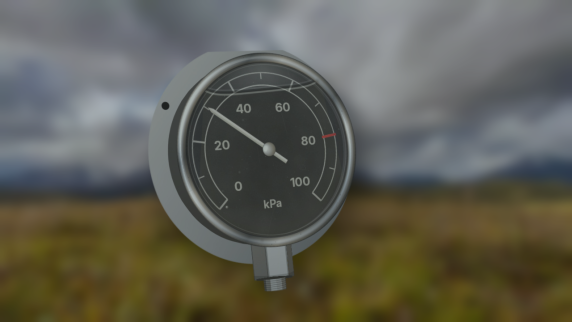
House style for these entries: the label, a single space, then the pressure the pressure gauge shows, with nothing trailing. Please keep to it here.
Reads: 30 kPa
